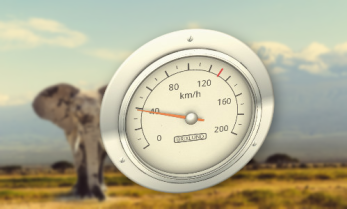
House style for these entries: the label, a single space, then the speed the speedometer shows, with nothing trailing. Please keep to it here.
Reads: 40 km/h
